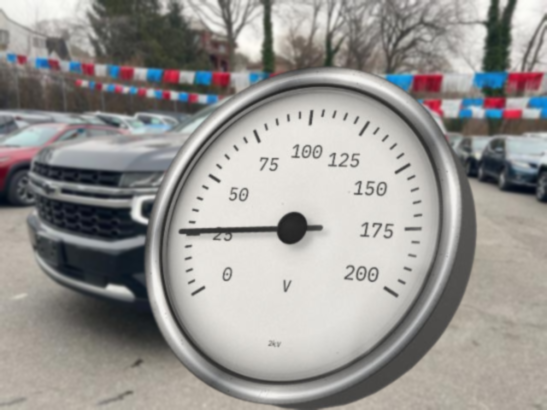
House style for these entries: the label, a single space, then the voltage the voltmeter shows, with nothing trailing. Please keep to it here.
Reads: 25 V
